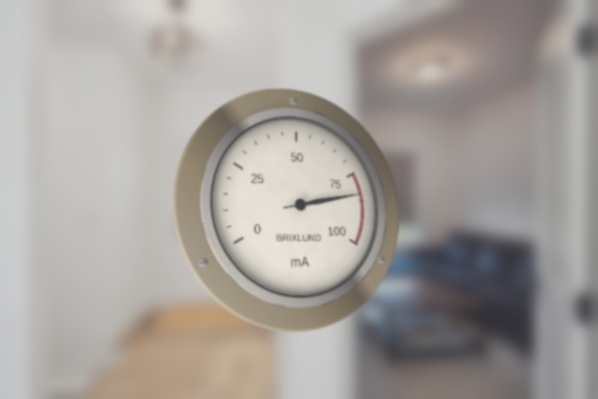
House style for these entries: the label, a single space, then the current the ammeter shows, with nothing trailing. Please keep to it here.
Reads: 82.5 mA
